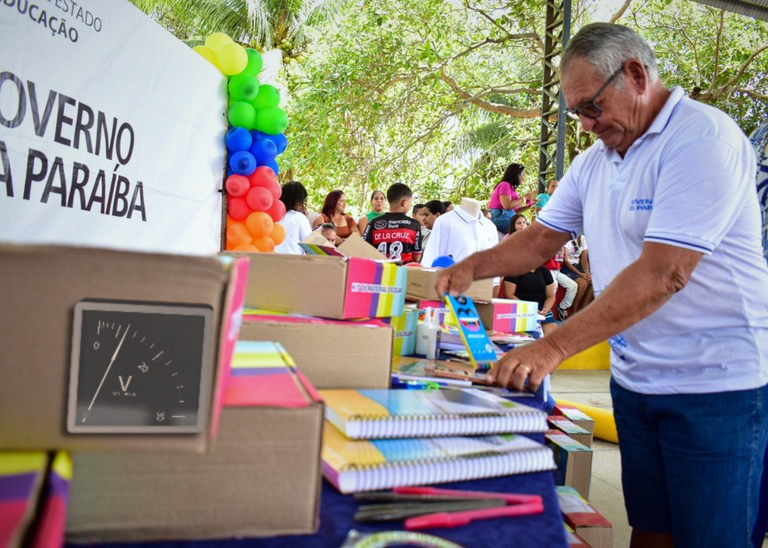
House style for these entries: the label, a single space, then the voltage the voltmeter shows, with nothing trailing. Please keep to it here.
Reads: 12 V
